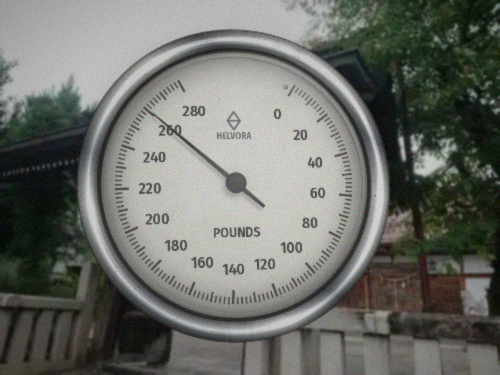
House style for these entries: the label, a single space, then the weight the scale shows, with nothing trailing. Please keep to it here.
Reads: 260 lb
